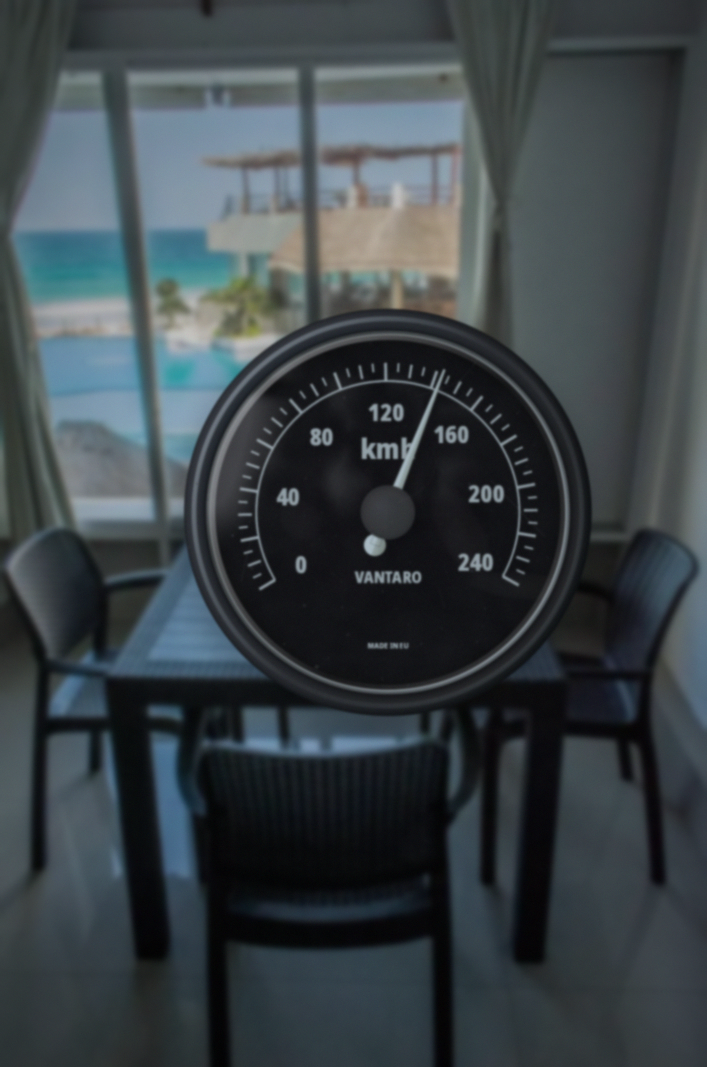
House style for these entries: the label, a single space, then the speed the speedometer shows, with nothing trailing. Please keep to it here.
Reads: 142.5 km/h
